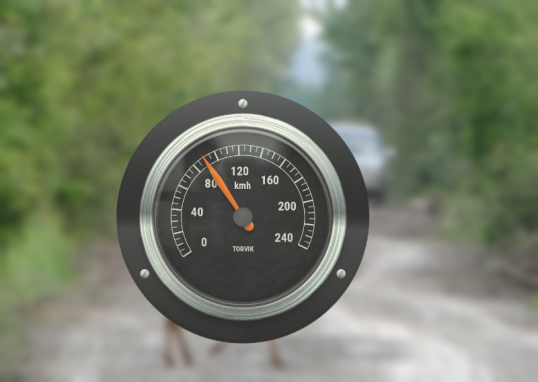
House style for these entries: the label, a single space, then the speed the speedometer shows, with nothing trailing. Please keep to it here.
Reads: 90 km/h
